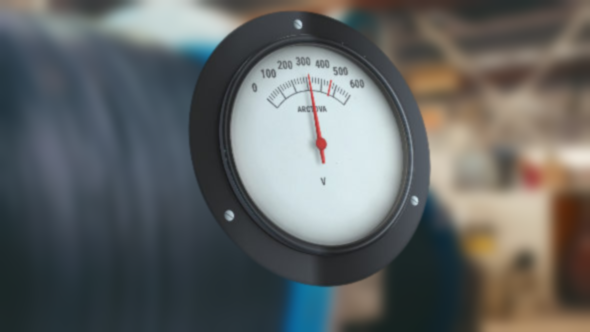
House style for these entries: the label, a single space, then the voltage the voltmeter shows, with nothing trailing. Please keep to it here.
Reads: 300 V
